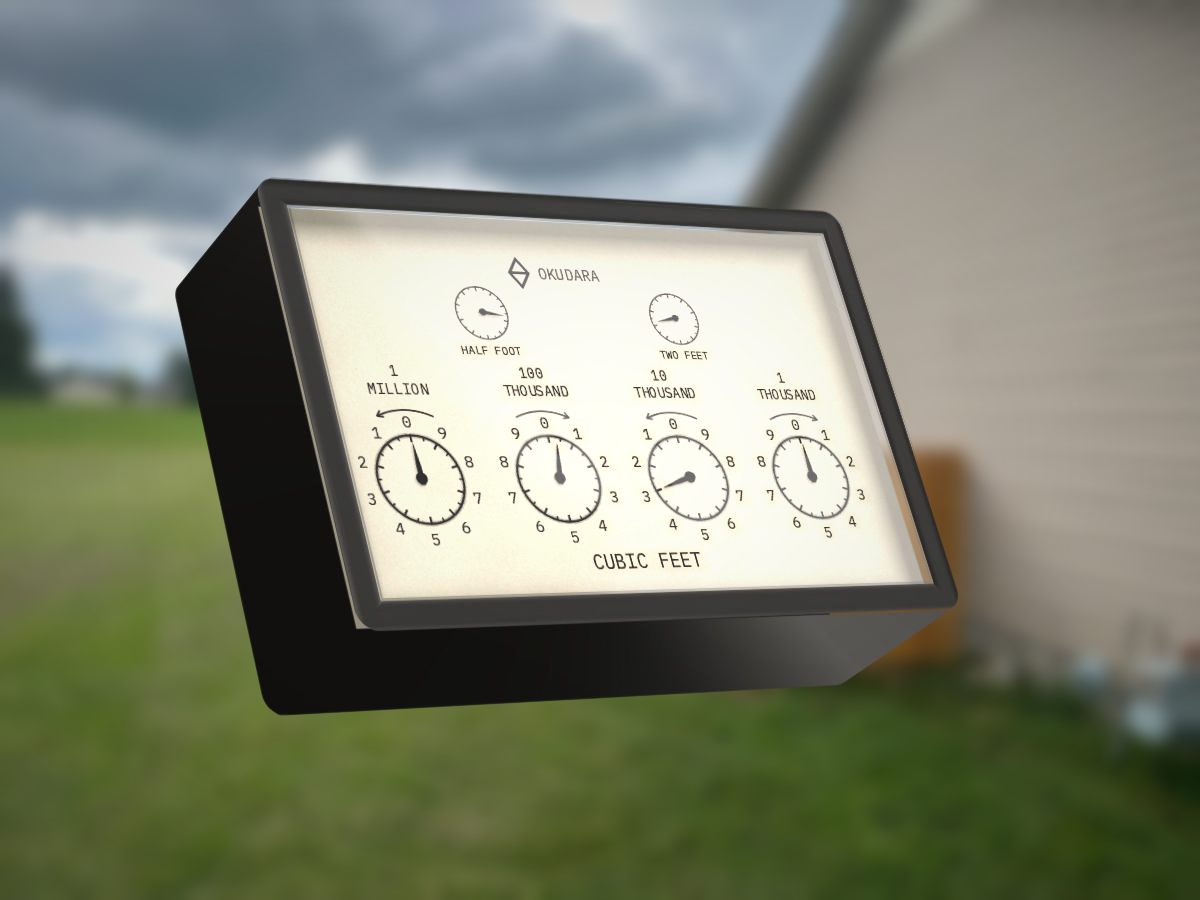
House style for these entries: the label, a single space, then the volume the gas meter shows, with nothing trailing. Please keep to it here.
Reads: 3000 ft³
